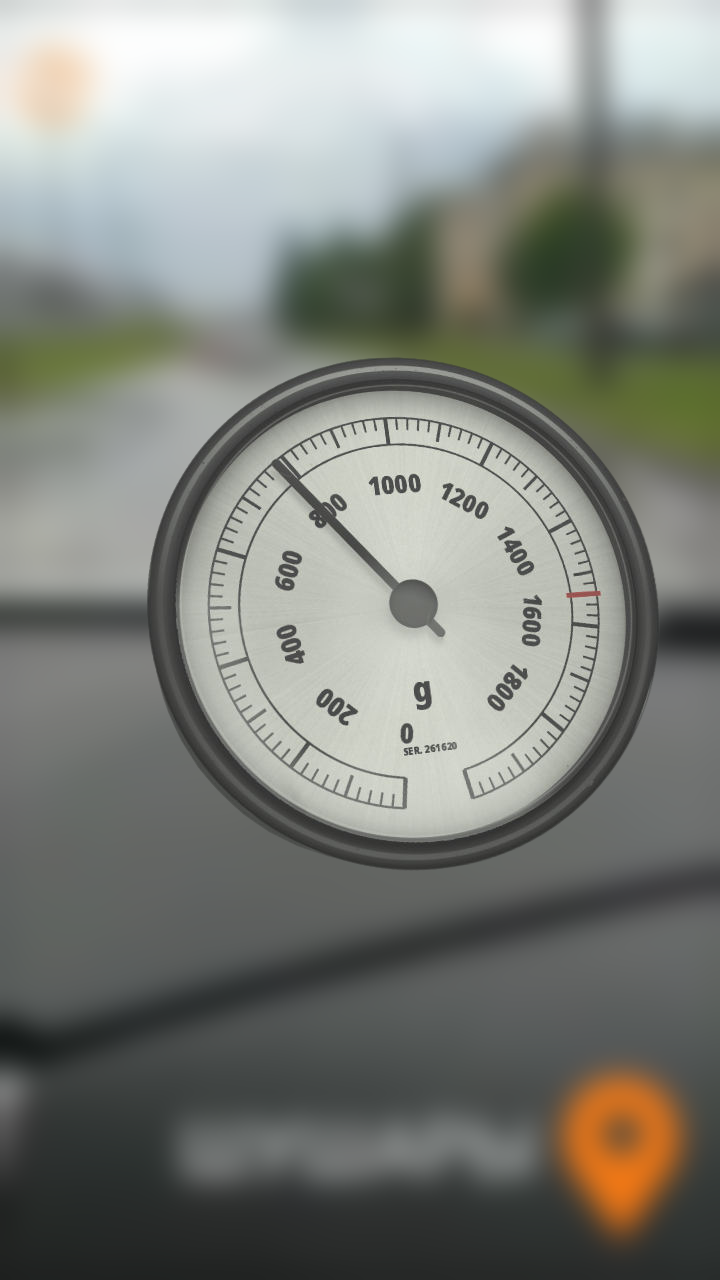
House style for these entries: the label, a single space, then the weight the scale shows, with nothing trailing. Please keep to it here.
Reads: 780 g
